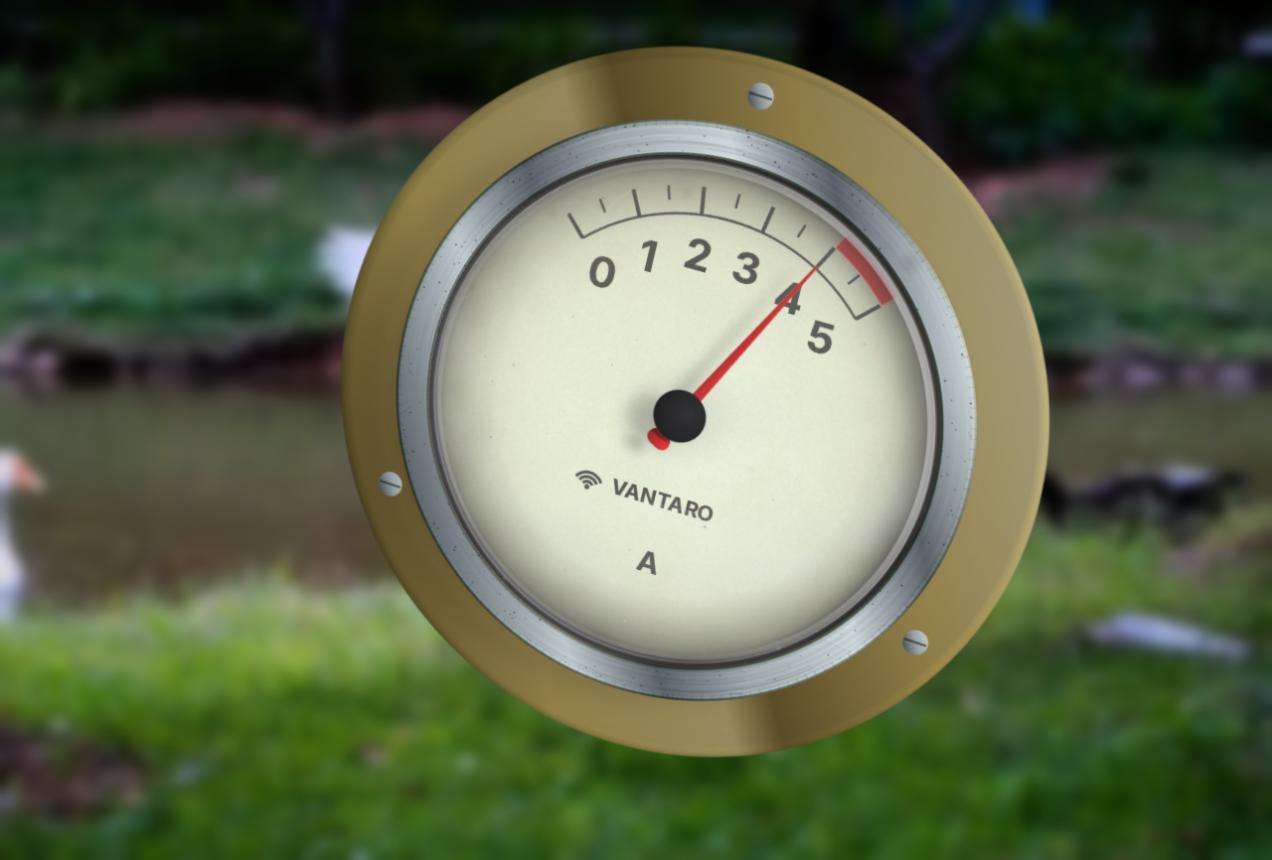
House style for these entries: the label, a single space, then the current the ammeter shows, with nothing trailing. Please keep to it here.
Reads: 4 A
